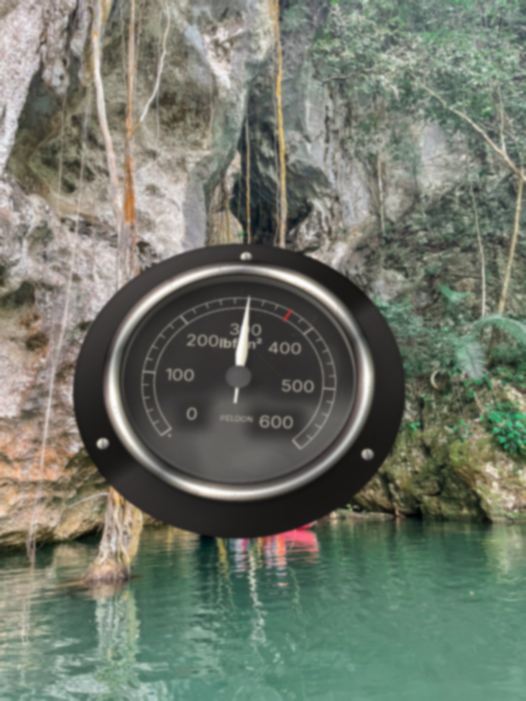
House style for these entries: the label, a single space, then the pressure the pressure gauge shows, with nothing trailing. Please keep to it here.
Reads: 300 psi
